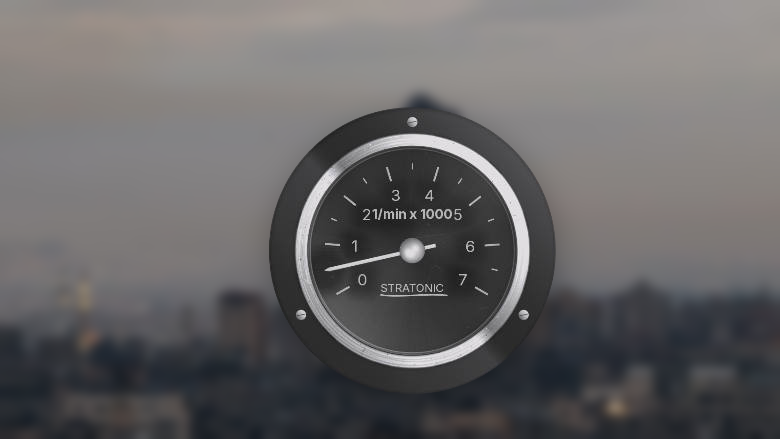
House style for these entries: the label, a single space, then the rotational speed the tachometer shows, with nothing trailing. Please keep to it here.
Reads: 500 rpm
